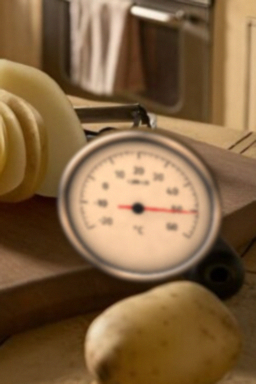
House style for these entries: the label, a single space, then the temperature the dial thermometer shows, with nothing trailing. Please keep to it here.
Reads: 50 °C
